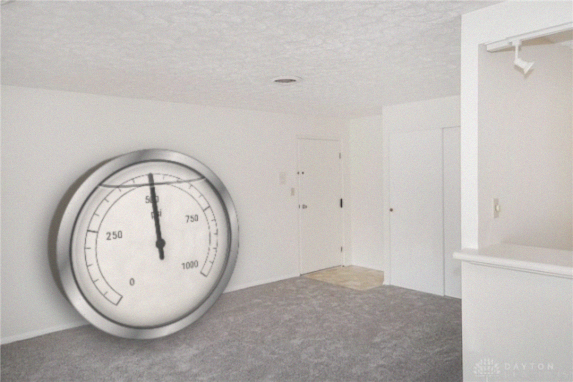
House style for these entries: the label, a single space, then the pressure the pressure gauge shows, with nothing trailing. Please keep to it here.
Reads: 500 psi
